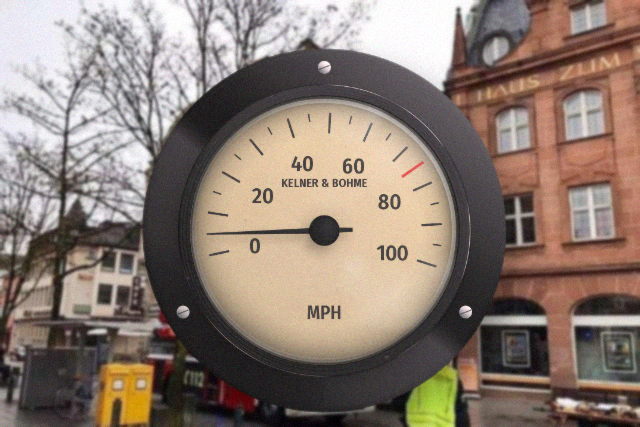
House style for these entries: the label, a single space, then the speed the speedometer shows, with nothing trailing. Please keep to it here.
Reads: 5 mph
